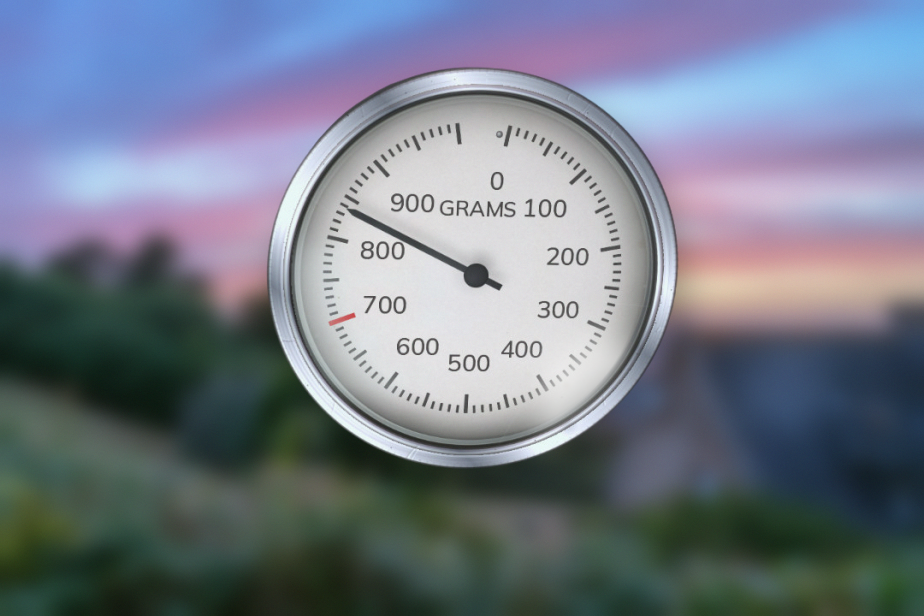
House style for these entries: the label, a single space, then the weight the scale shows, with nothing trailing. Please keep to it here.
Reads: 840 g
